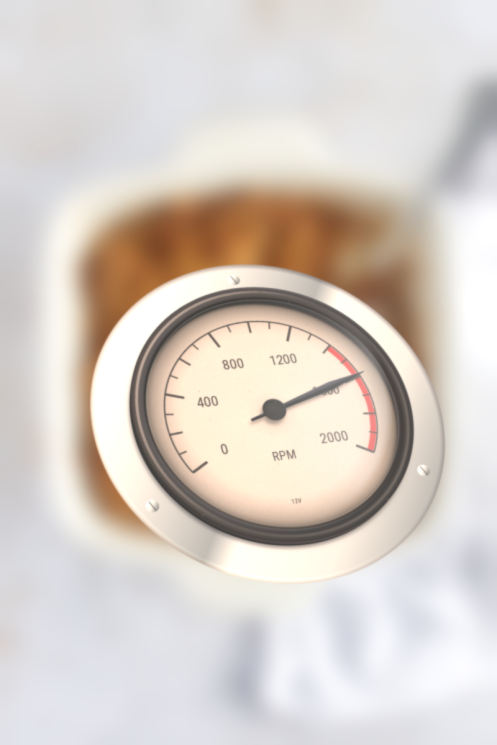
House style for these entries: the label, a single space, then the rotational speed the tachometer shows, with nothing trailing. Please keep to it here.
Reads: 1600 rpm
